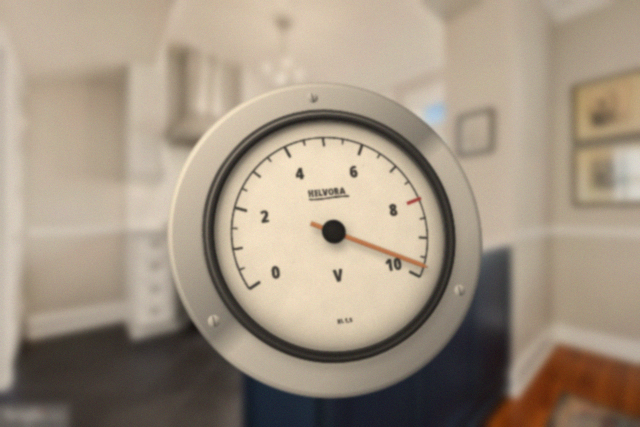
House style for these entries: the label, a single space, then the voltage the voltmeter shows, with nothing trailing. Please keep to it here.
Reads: 9.75 V
